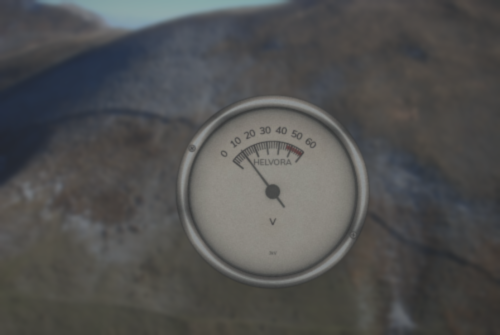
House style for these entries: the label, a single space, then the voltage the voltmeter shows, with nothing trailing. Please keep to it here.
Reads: 10 V
